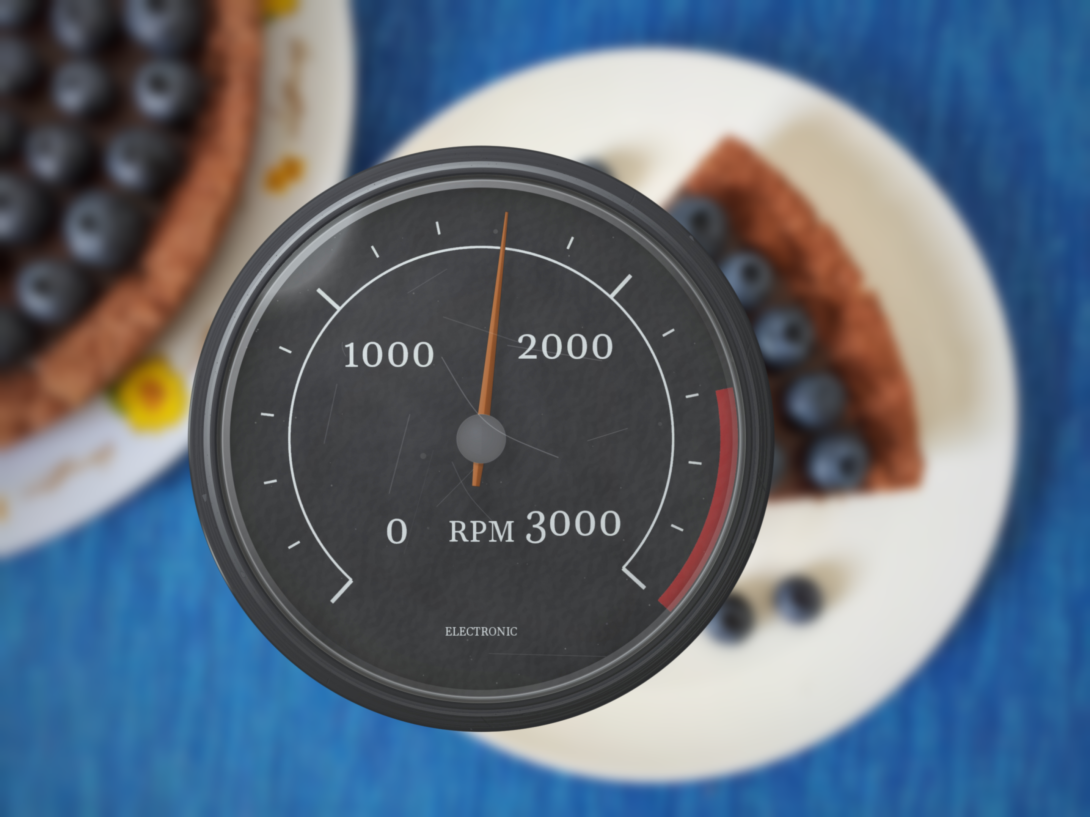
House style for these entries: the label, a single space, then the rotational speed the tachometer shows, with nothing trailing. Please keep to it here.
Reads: 1600 rpm
